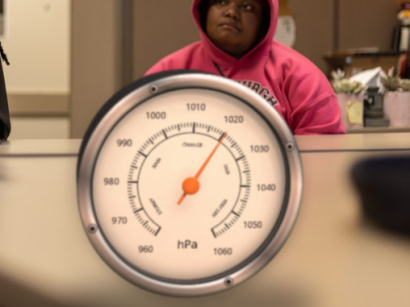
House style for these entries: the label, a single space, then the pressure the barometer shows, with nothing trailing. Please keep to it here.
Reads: 1020 hPa
